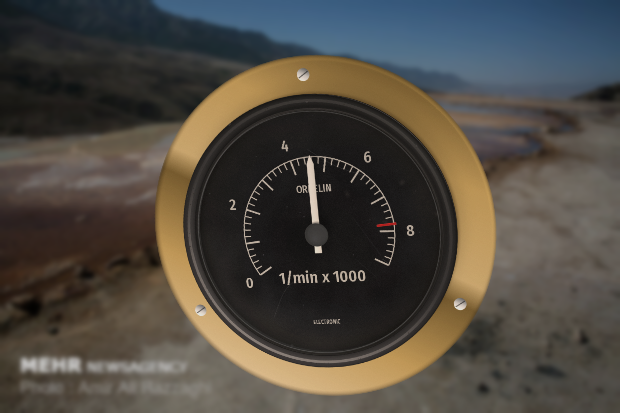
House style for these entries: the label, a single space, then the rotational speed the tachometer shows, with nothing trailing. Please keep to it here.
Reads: 4600 rpm
